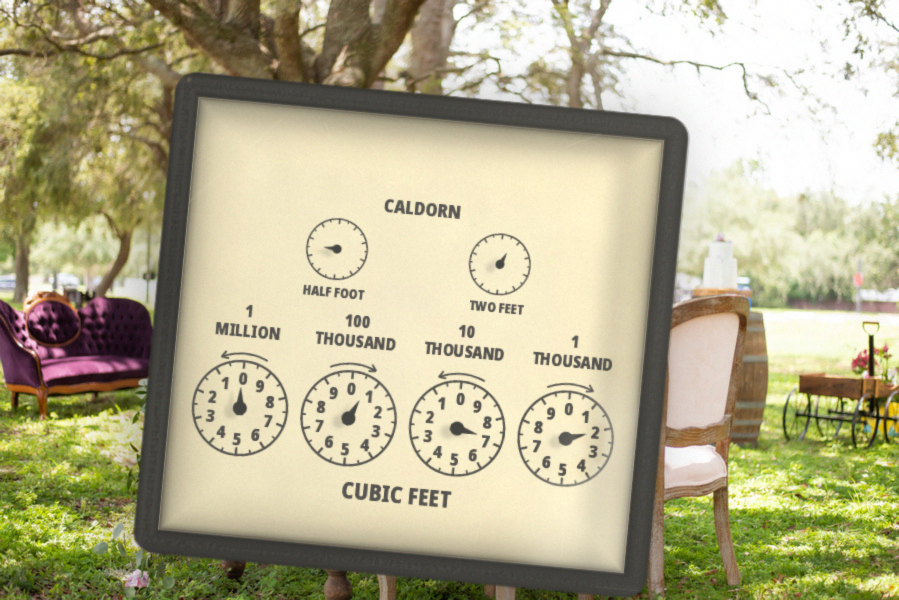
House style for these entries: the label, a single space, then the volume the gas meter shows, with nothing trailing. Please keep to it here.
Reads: 7200 ft³
